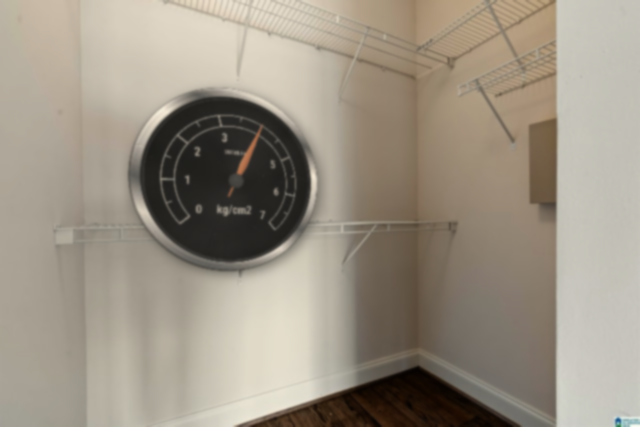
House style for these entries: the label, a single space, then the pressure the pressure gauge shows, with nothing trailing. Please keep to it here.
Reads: 4 kg/cm²
